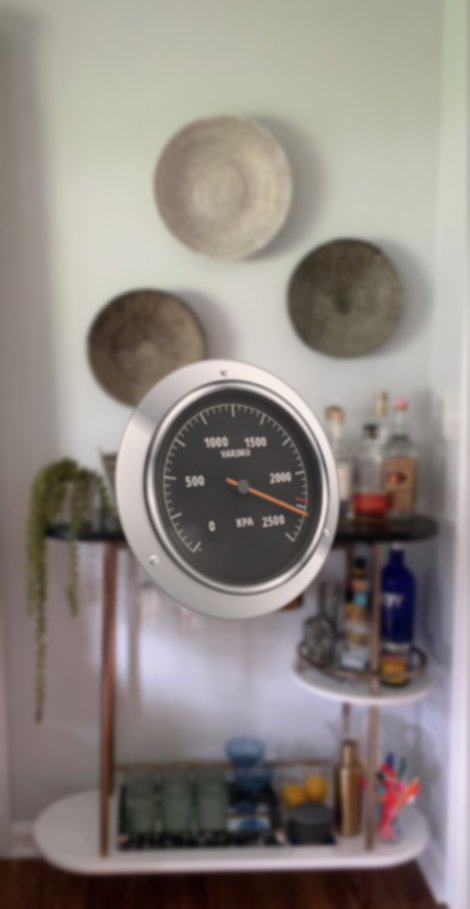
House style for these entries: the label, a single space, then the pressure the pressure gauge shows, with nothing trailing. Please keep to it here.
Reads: 2300 kPa
